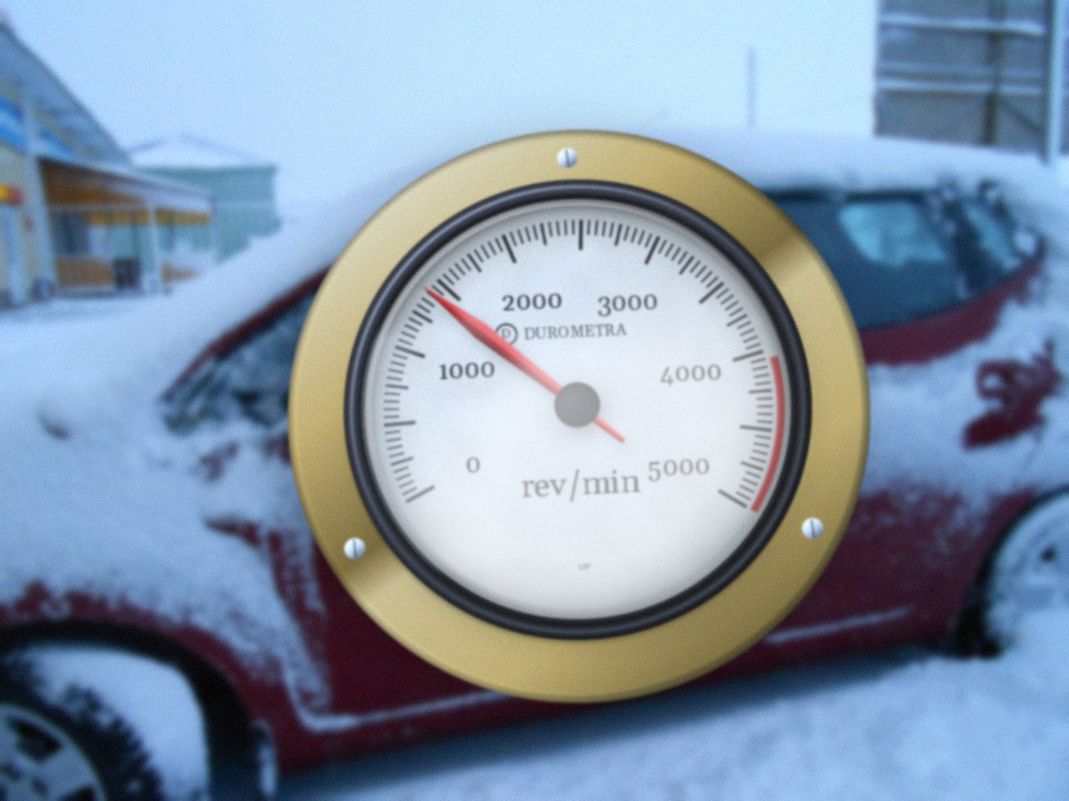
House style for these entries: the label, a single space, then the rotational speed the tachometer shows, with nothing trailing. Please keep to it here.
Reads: 1400 rpm
